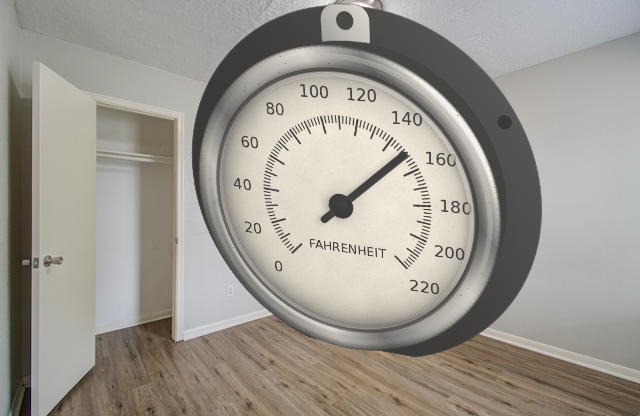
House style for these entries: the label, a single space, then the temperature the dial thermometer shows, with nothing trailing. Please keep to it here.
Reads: 150 °F
